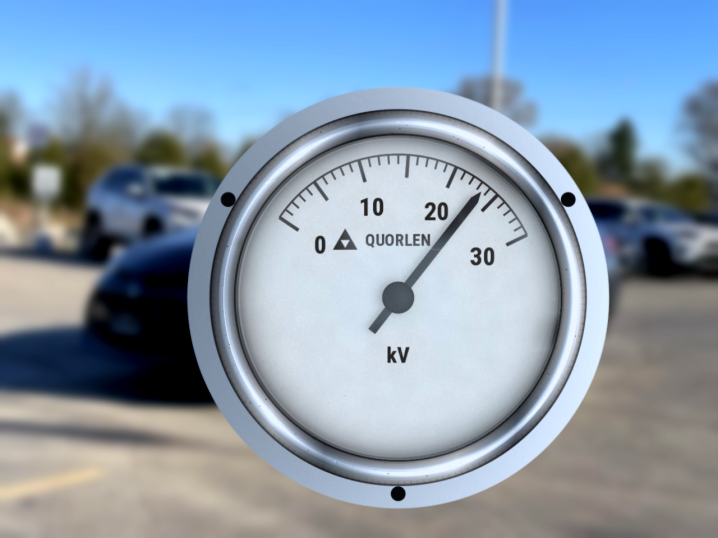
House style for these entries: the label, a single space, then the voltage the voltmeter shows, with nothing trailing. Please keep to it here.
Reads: 23.5 kV
